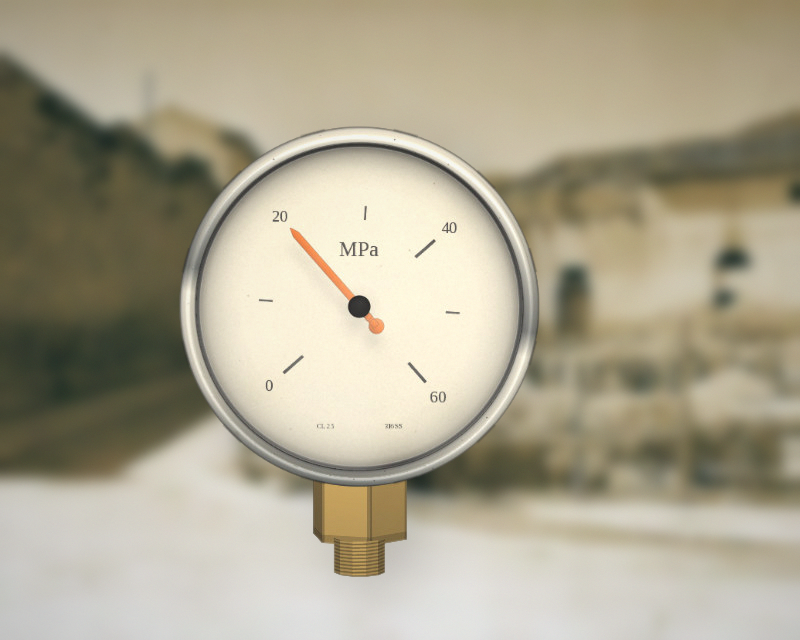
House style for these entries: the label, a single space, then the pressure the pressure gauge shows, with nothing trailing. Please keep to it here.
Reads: 20 MPa
